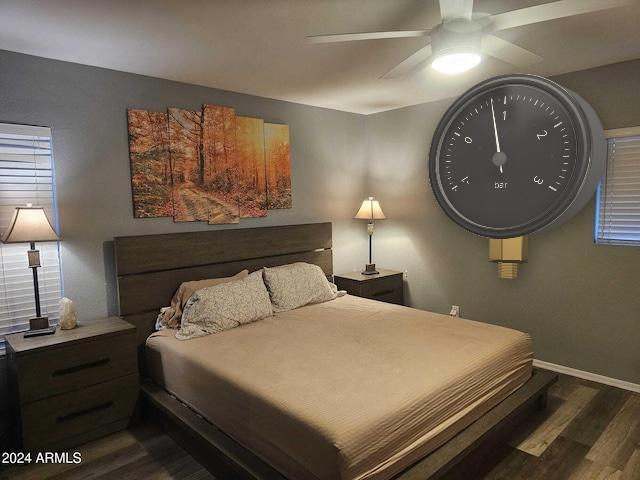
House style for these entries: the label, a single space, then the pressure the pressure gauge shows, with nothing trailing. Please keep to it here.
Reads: 0.8 bar
